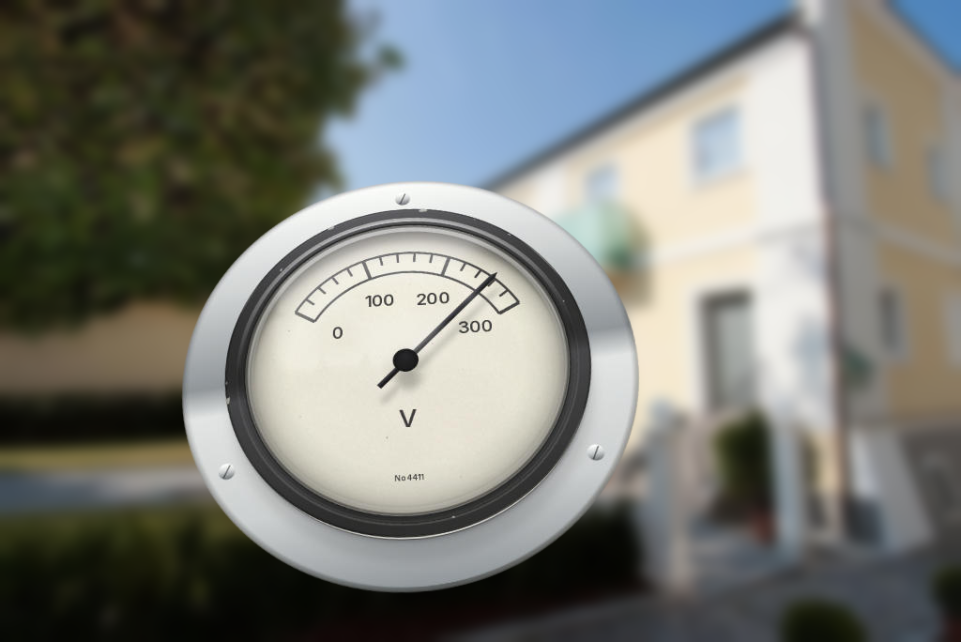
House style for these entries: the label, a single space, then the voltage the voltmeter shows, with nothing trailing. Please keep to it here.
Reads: 260 V
